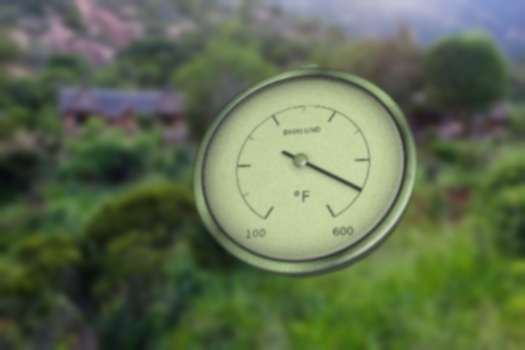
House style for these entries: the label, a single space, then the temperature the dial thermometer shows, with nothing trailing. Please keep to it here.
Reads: 550 °F
